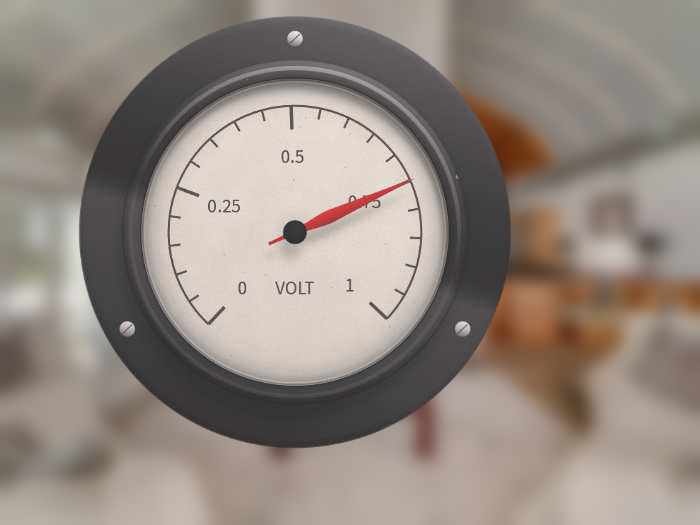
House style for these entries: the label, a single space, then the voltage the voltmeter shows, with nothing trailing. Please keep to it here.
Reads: 0.75 V
